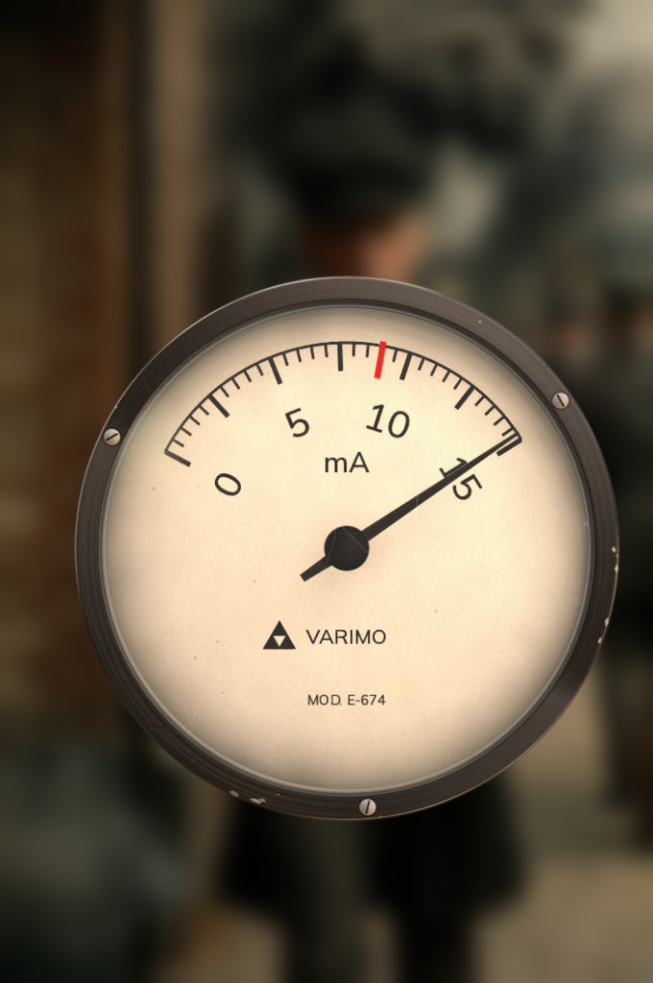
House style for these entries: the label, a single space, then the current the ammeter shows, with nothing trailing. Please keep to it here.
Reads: 14.75 mA
